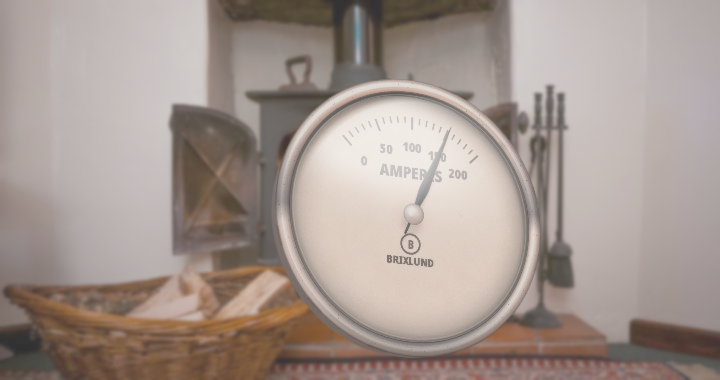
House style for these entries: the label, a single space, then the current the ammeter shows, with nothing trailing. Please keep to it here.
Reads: 150 A
